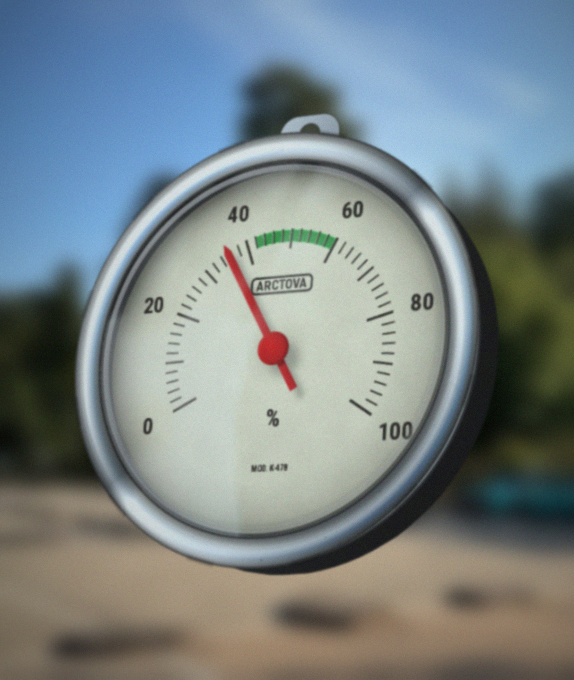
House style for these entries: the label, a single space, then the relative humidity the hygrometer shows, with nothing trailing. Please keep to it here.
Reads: 36 %
